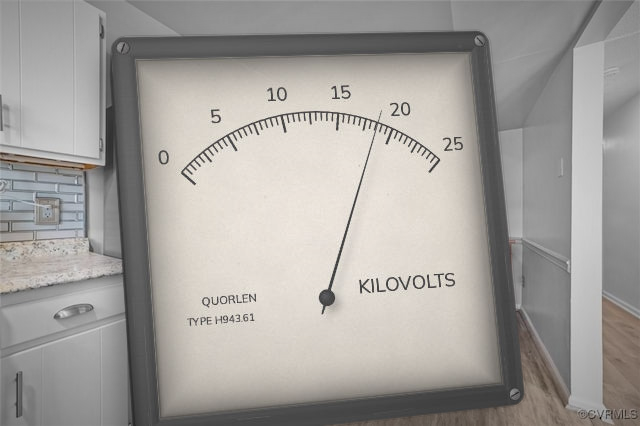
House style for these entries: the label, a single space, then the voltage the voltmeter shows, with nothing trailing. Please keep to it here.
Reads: 18.5 kV
